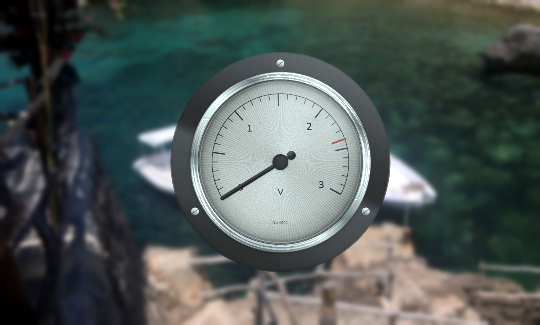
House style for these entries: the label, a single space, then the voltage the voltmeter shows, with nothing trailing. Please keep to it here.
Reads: 0 V
